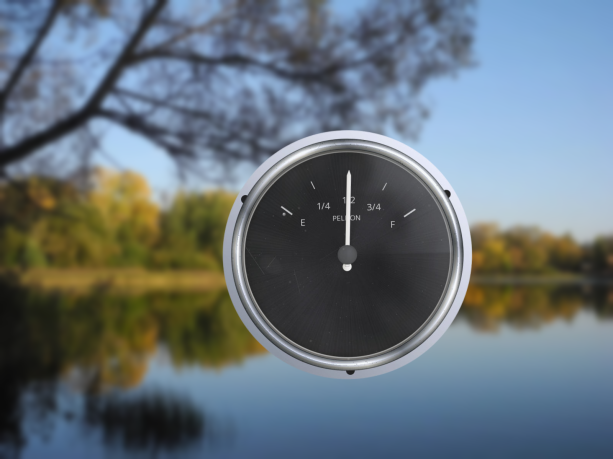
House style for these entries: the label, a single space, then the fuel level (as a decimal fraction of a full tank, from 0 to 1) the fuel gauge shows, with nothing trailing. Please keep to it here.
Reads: 0.5
